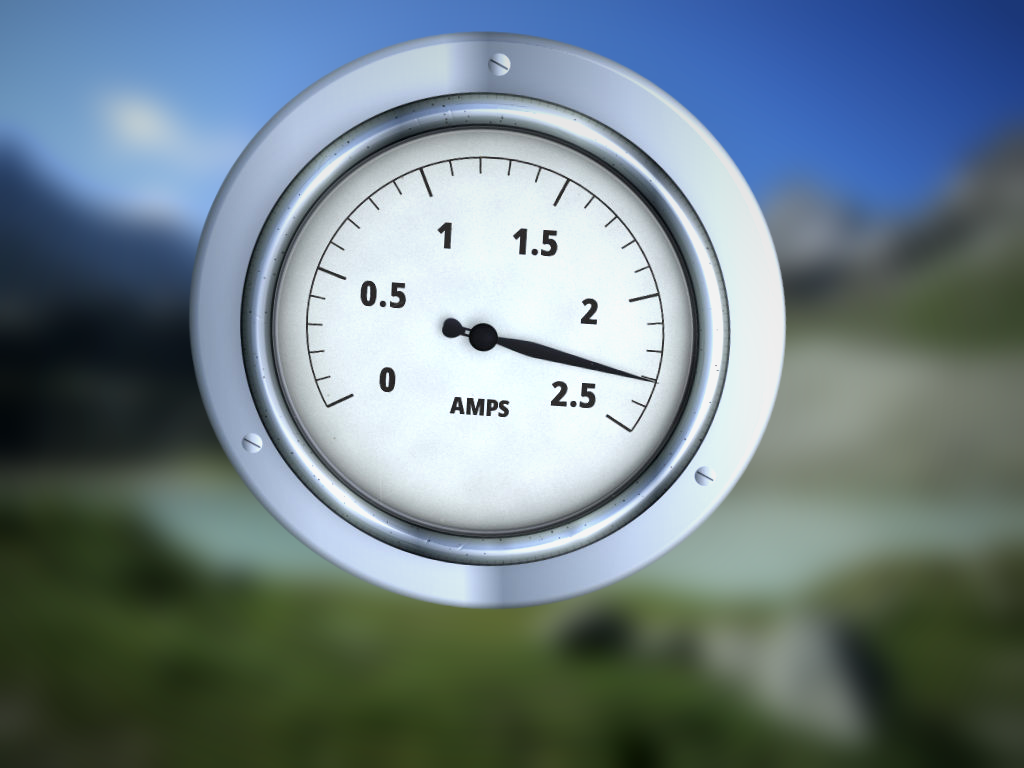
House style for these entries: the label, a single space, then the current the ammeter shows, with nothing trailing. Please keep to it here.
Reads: 2.3 A
